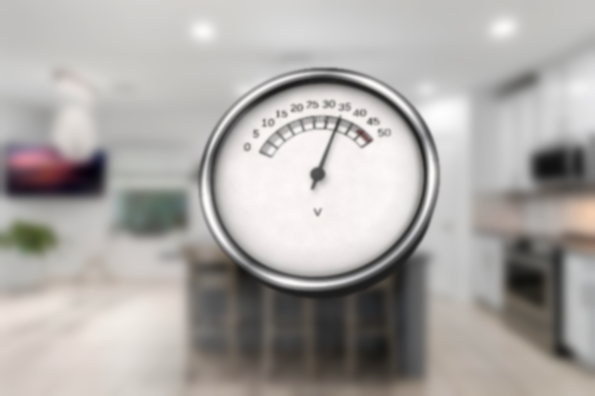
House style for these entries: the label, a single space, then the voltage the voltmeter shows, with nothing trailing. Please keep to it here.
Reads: 35 V
